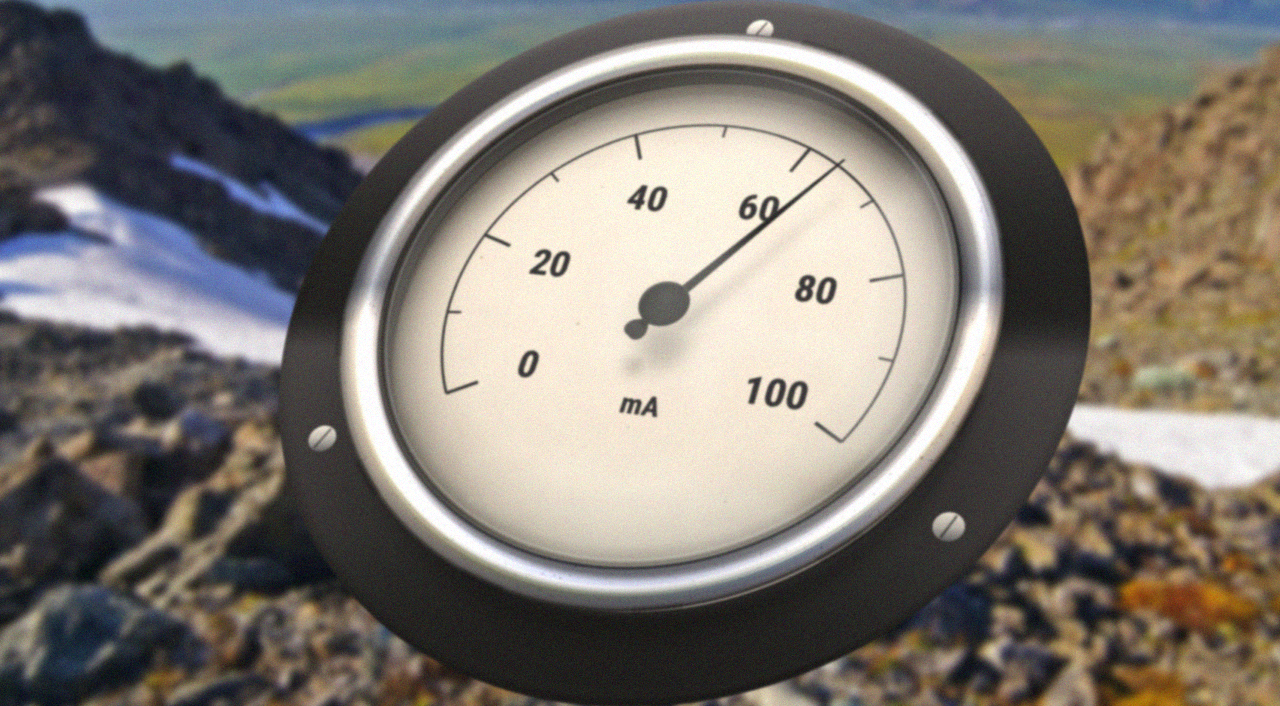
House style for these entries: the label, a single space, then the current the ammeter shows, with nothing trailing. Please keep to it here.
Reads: 65 mA
